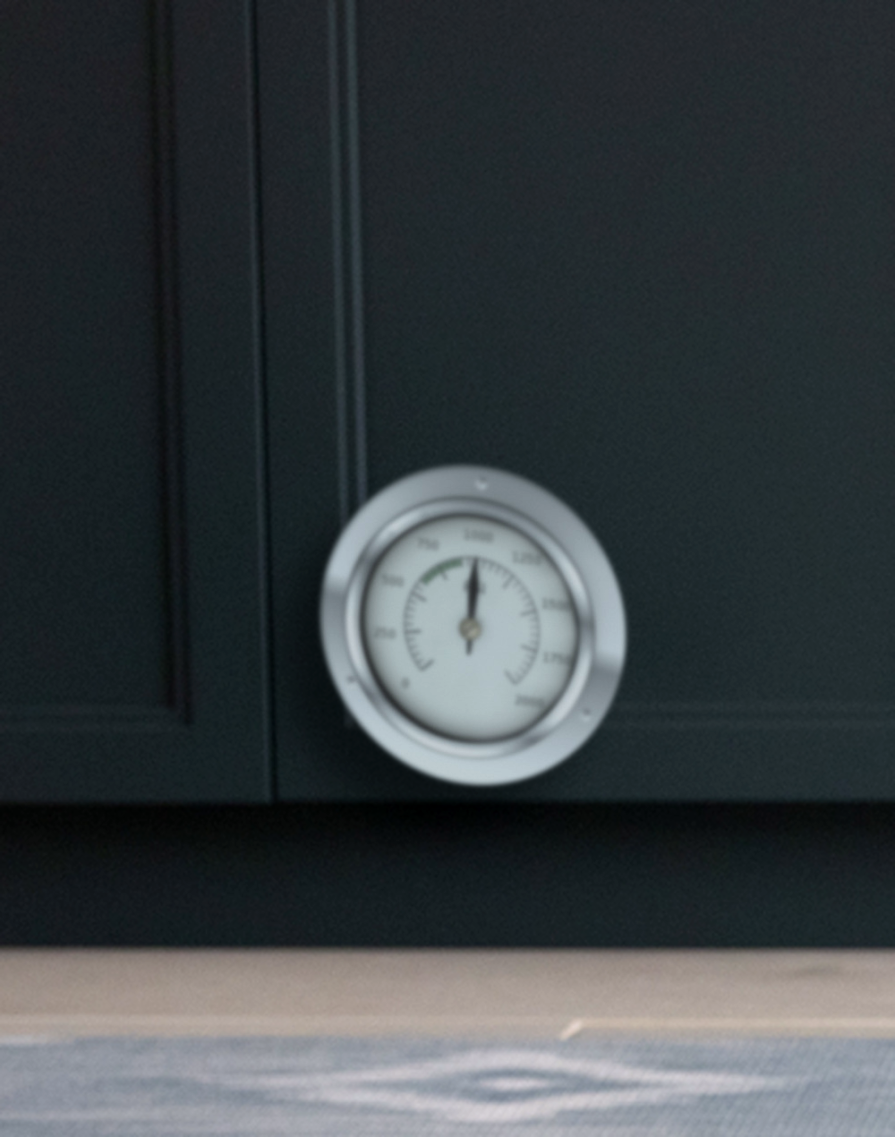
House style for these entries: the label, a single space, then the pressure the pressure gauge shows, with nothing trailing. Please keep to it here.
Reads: 1000 psi
